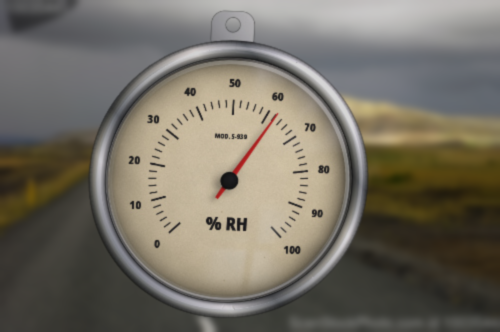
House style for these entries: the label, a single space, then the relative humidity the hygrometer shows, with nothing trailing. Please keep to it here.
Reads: 62 %
